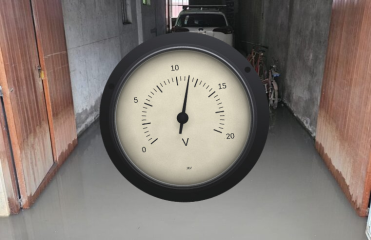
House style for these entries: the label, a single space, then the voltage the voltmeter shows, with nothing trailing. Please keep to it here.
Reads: 11.5 V
